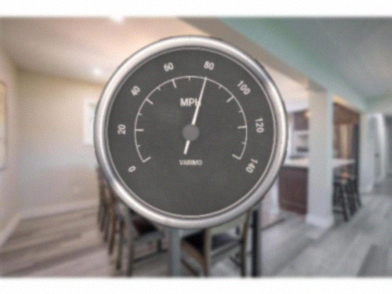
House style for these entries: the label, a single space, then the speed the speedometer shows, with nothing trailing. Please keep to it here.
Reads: 80 mph
